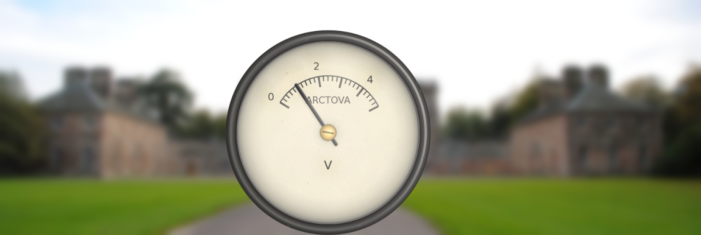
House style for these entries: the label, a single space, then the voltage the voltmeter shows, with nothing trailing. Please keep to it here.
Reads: 1 V
